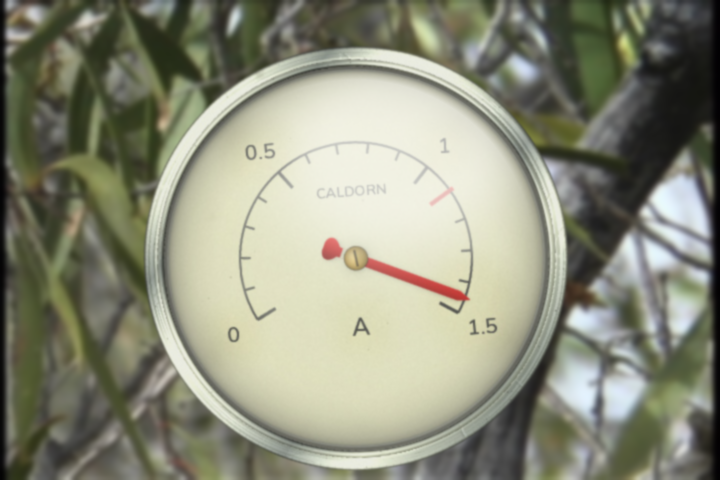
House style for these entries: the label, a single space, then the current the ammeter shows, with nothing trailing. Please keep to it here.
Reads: 1.45 A
